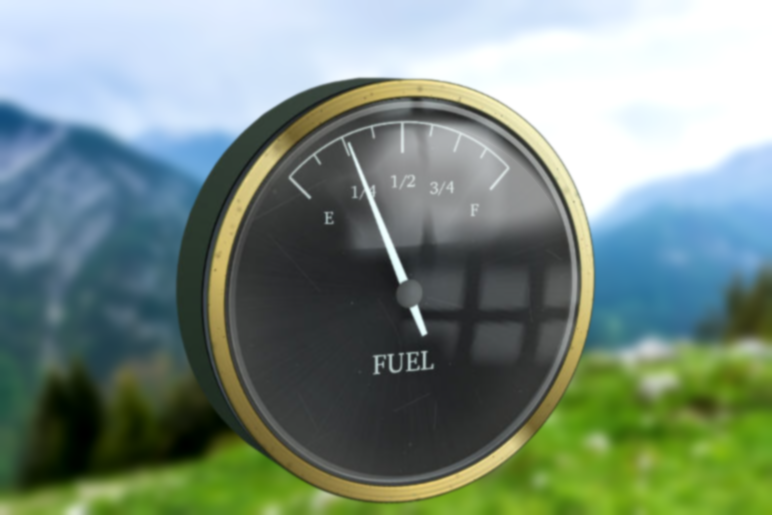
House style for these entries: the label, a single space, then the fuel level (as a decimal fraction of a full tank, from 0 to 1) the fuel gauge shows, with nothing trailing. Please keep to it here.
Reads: 0.25
